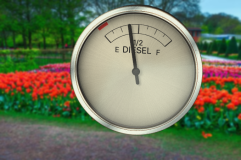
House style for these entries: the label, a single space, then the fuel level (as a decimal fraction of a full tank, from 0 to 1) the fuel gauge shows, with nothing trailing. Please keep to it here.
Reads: 0.375
